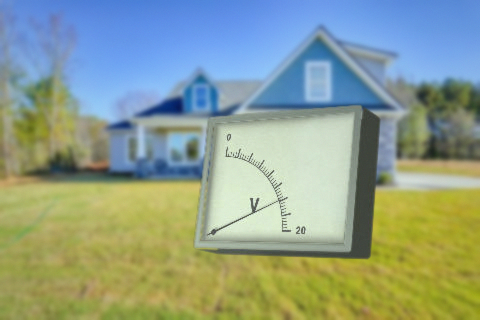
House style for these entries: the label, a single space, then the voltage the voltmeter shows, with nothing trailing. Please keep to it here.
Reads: 15 V
